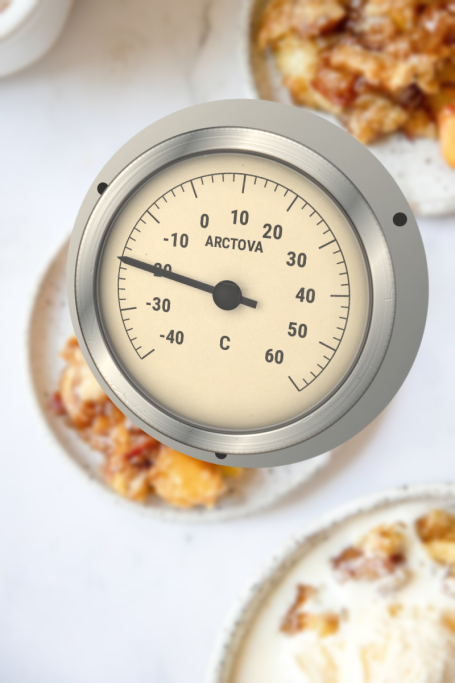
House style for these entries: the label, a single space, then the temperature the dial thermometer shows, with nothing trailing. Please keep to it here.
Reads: -20 °C
